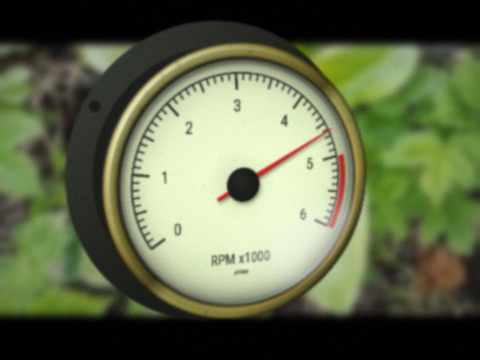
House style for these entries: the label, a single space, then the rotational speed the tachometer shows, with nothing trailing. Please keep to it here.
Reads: 4600 rpm
